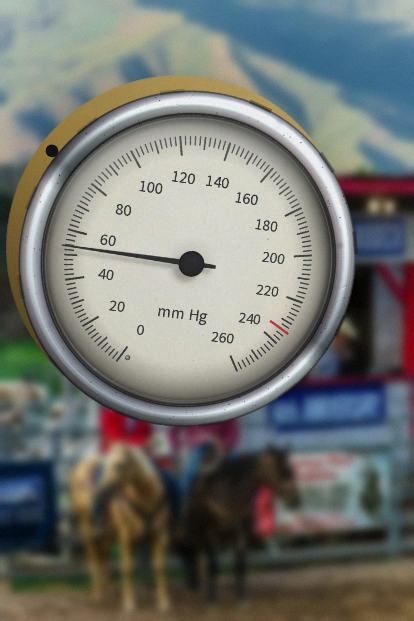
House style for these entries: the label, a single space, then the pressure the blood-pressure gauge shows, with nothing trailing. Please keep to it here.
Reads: 54 mmHg
